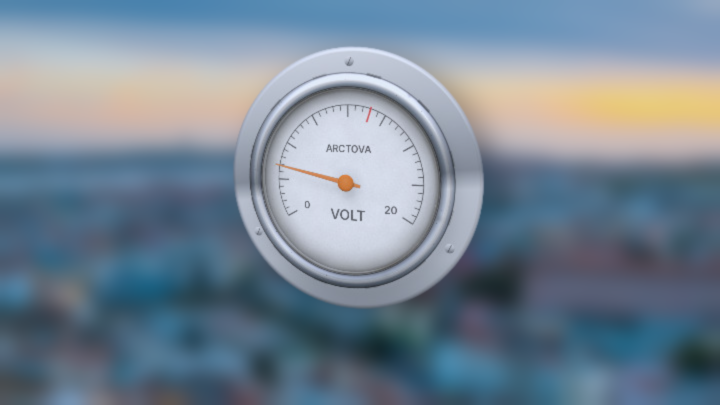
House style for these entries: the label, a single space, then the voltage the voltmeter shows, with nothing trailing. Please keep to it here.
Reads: 3.5 V
